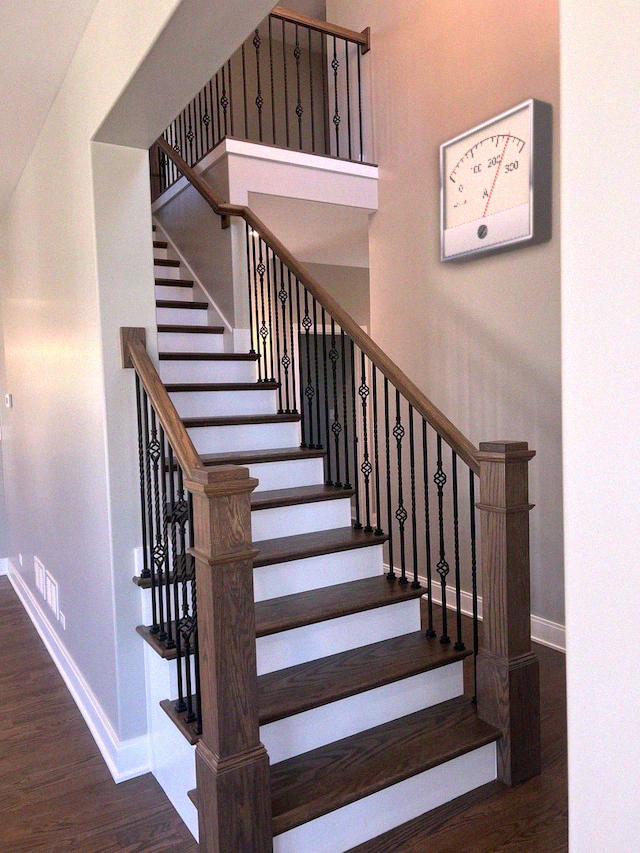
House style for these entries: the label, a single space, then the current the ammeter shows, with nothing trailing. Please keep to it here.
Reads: 240 A
